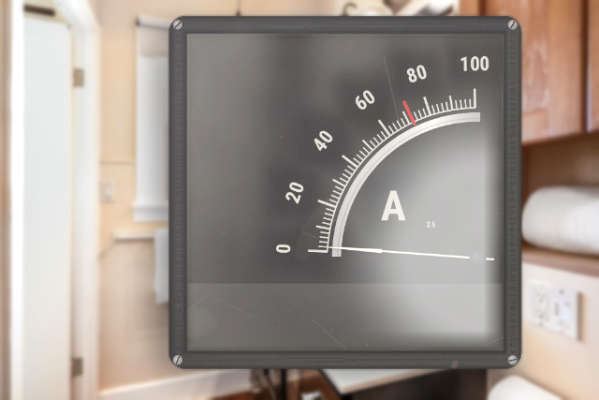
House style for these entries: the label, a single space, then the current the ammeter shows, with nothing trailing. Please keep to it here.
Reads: 2 A
